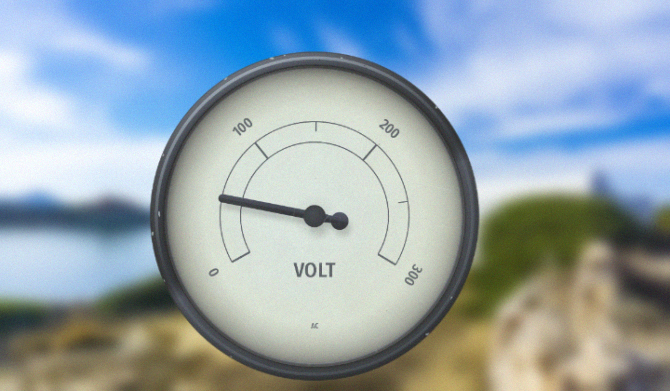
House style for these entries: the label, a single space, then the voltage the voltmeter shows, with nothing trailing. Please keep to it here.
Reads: 50 V
